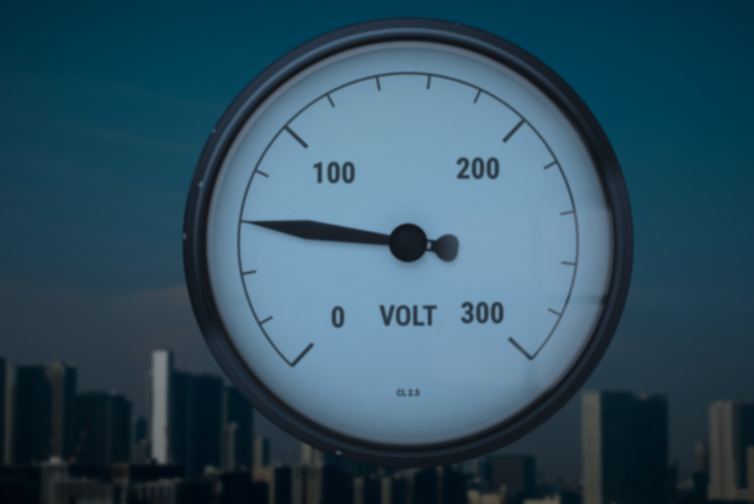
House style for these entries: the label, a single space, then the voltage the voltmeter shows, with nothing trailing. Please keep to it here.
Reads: 60 V
